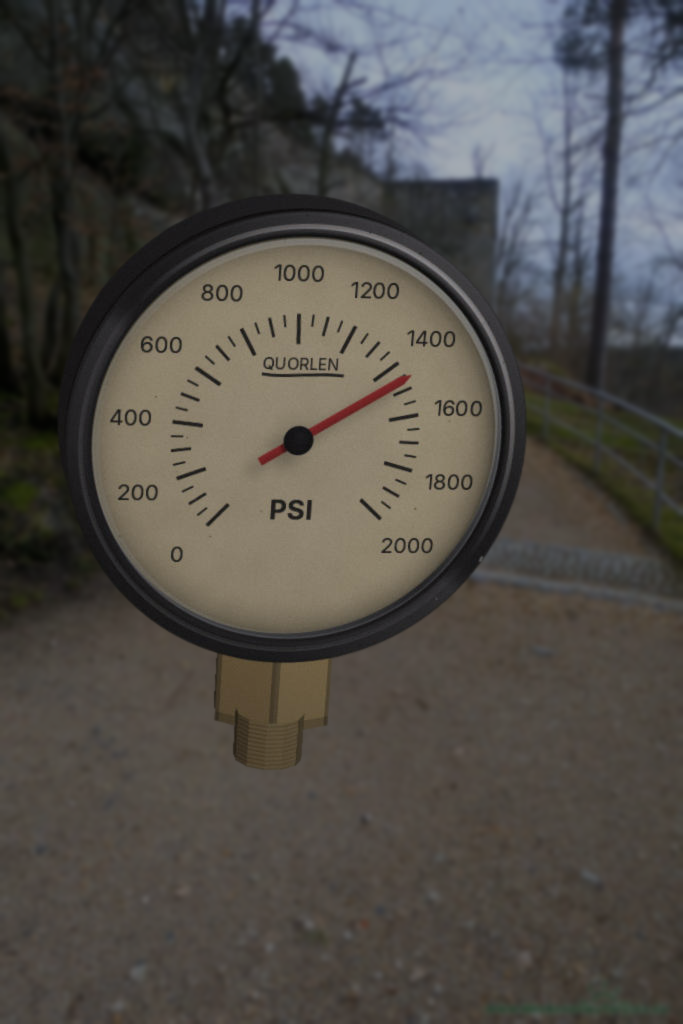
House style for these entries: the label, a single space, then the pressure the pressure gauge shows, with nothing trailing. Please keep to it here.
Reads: 1450 psi
